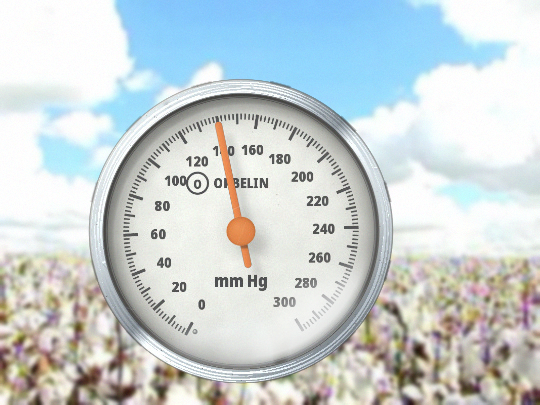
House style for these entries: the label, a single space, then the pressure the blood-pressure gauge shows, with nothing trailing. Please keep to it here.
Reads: 140 mmHg
